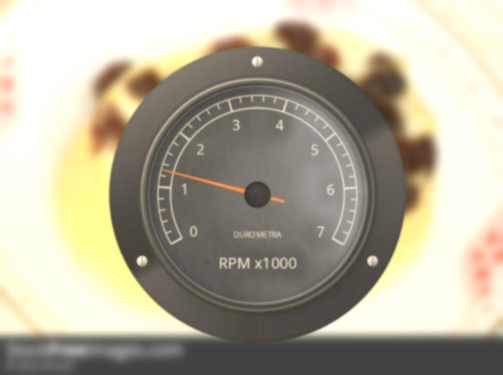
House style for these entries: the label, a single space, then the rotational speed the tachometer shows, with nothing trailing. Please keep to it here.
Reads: 1300 rpm
